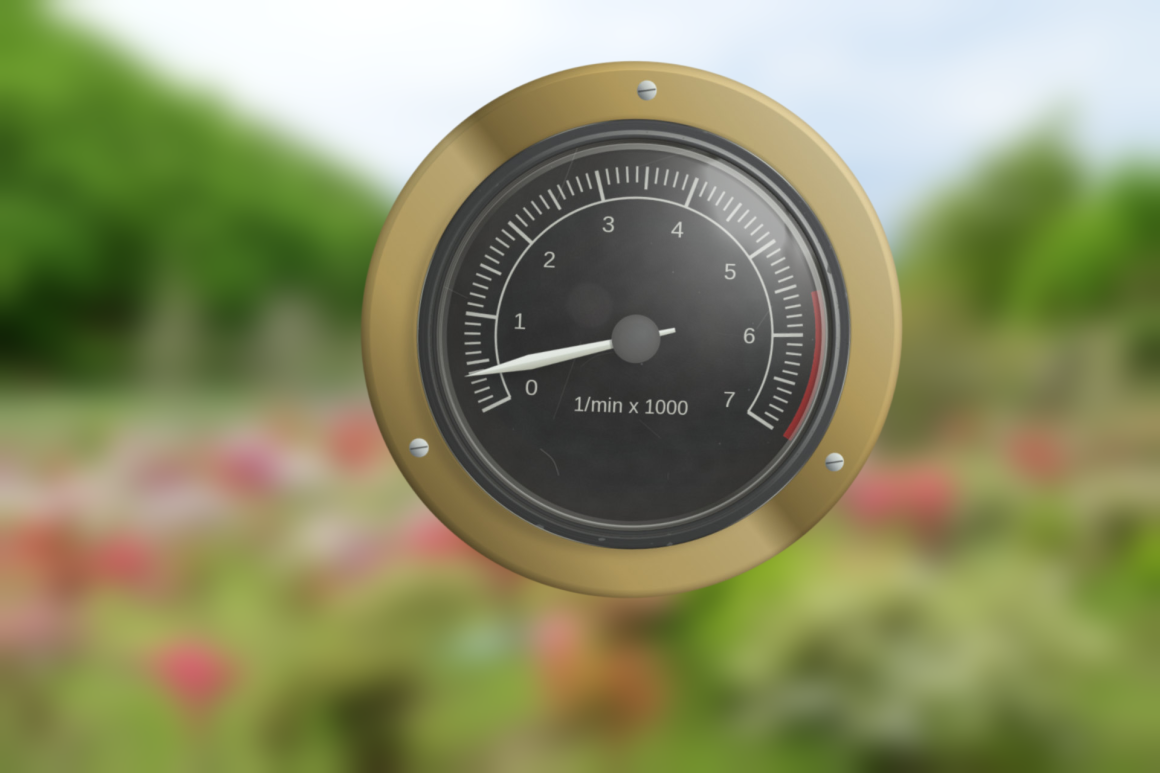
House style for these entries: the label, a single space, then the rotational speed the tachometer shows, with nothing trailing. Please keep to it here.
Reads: 400 rpm
